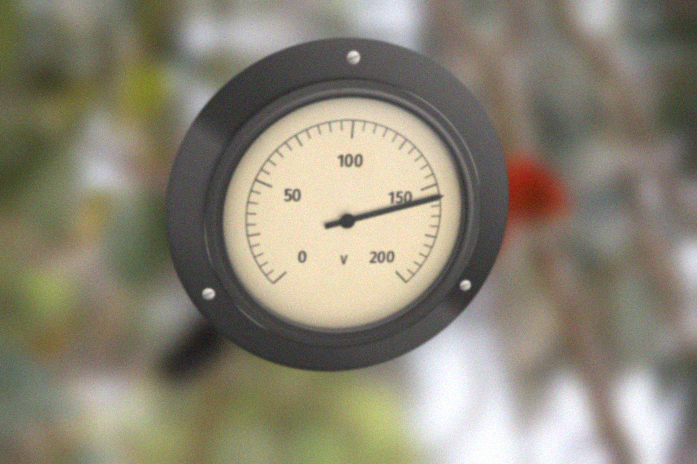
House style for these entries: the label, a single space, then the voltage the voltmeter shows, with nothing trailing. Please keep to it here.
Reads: 155 V
